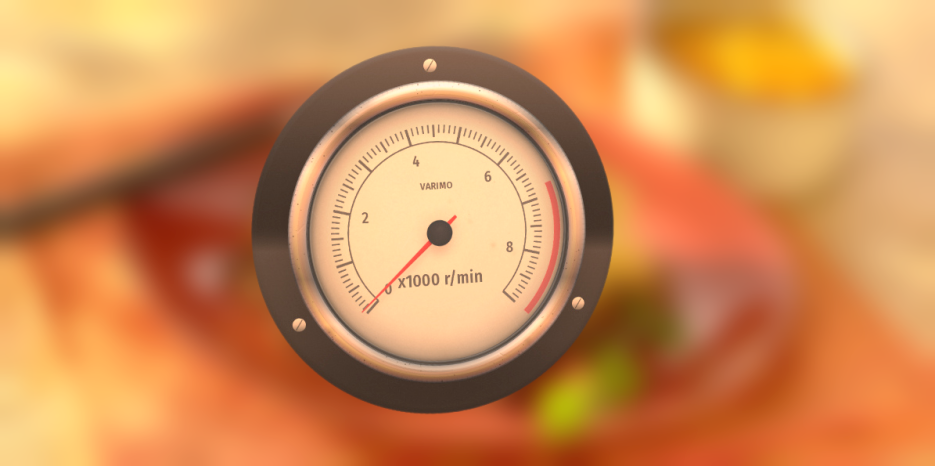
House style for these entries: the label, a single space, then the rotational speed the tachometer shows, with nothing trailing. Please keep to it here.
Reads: 100 rpm
